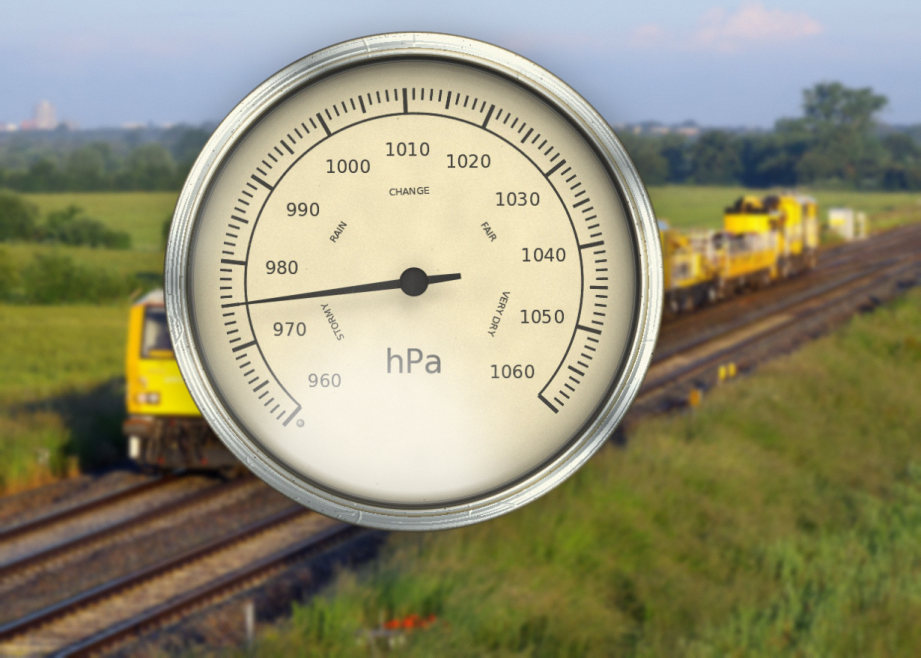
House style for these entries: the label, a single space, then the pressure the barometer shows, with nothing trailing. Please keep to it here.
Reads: 975 hPa
